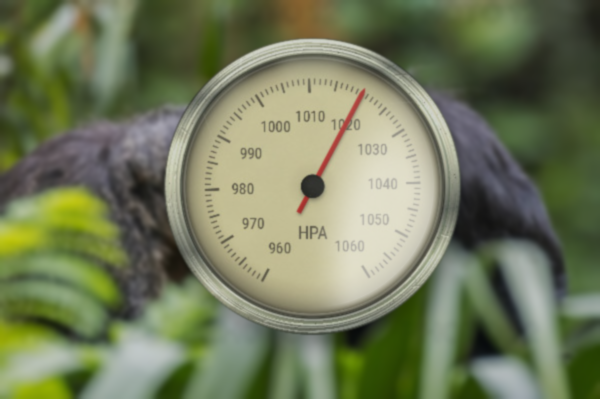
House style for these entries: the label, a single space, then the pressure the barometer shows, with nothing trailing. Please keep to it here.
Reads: 1020 hPa
